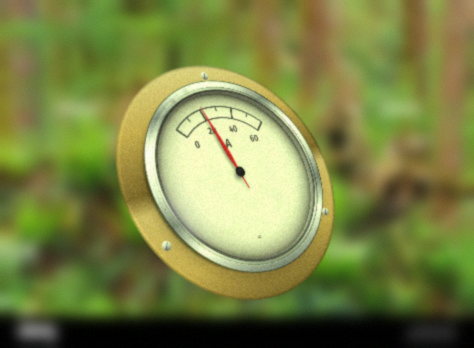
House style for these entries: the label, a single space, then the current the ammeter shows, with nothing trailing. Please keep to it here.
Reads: 20 A
